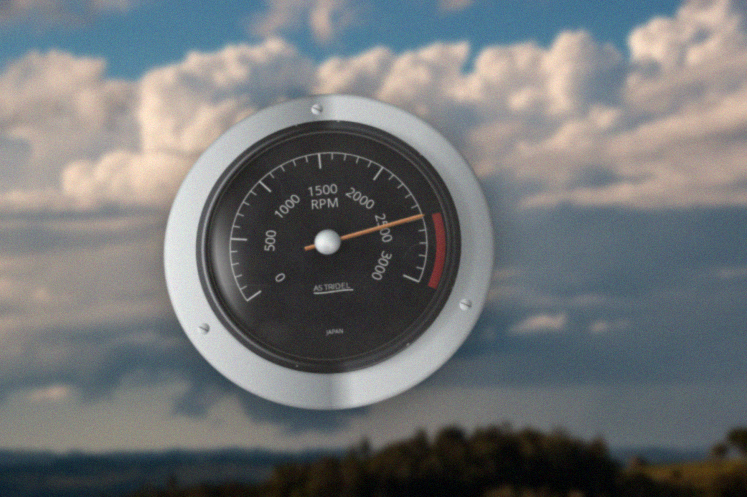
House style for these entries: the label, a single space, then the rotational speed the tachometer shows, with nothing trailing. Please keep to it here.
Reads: 2500 rpm
